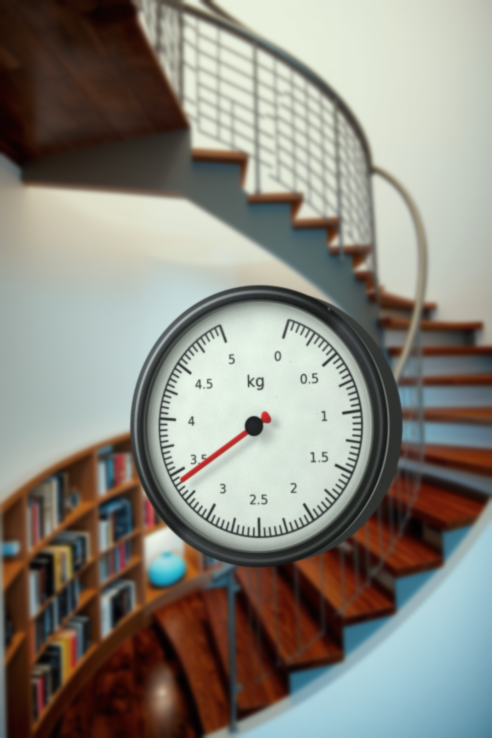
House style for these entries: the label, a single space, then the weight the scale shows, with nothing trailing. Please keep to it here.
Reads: 3.4 kg
